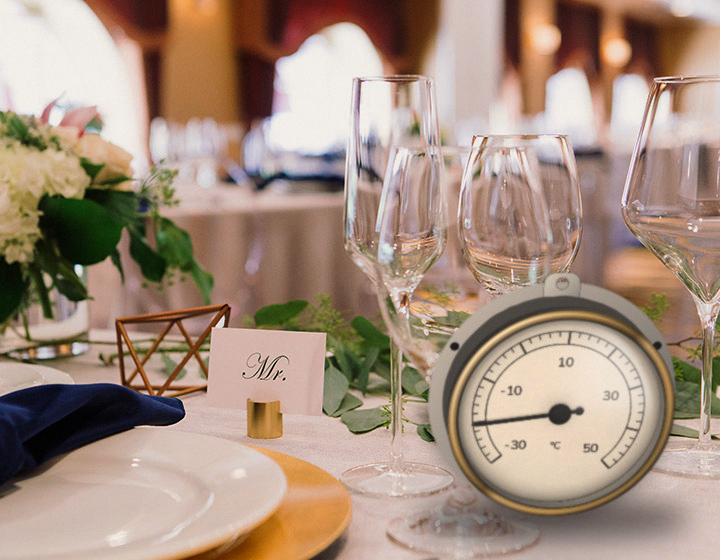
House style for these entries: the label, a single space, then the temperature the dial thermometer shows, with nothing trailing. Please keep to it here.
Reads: -20 °C
